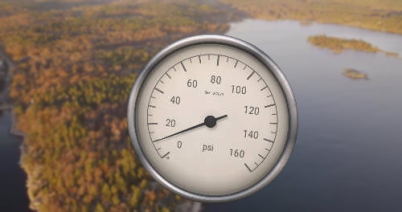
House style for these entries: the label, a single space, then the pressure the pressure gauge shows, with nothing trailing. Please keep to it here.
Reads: 10 psi
